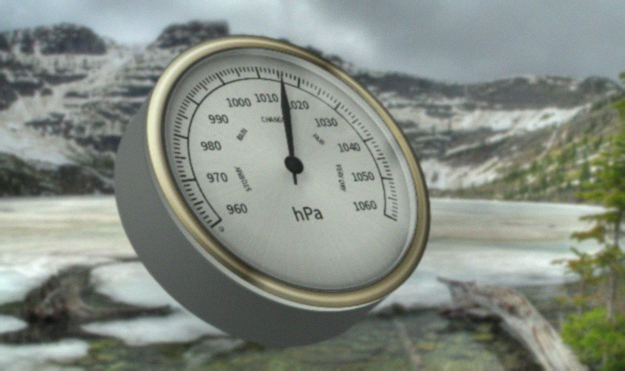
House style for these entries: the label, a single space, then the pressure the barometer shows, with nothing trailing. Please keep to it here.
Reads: 1015 hPa
